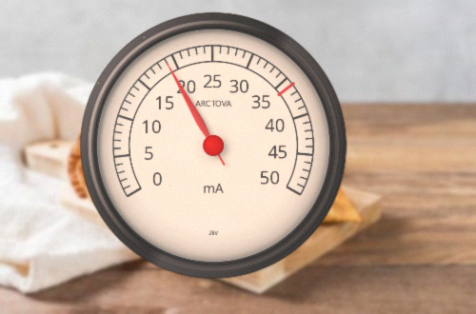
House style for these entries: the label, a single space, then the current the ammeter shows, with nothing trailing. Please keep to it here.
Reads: 19 mA
